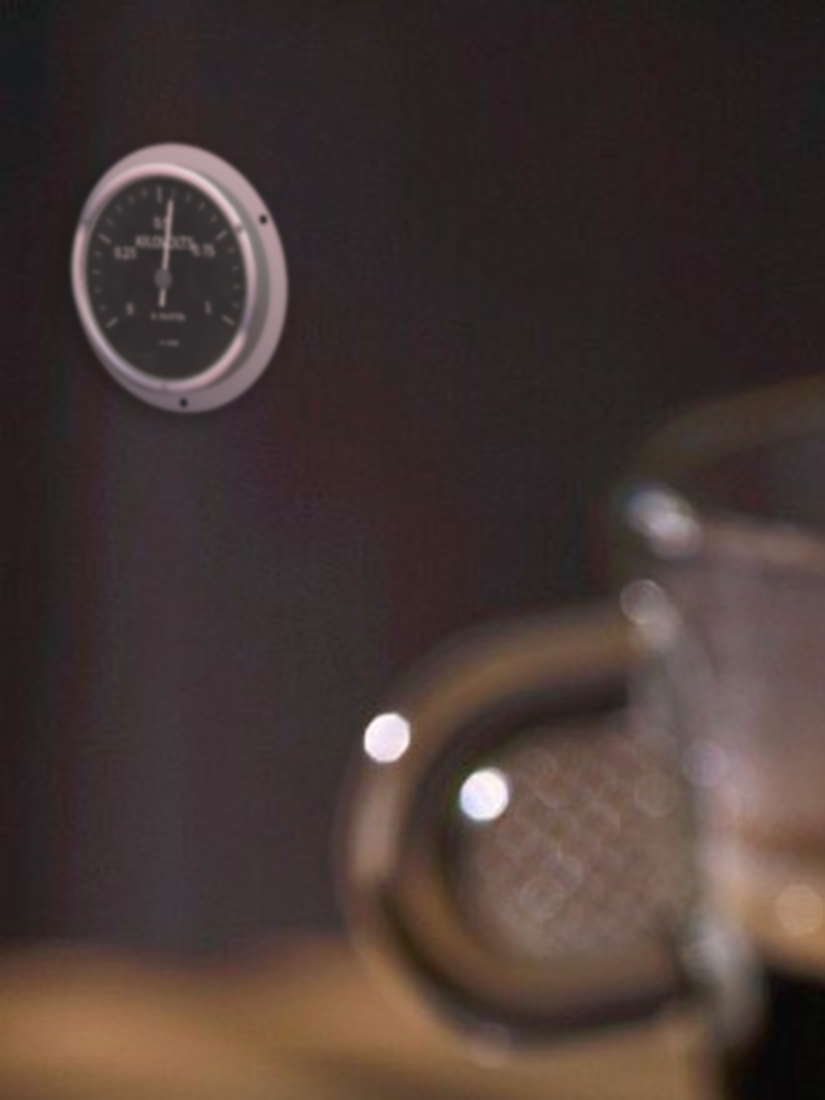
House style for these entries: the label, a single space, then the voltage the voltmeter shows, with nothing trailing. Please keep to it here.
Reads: 0.55 kV
